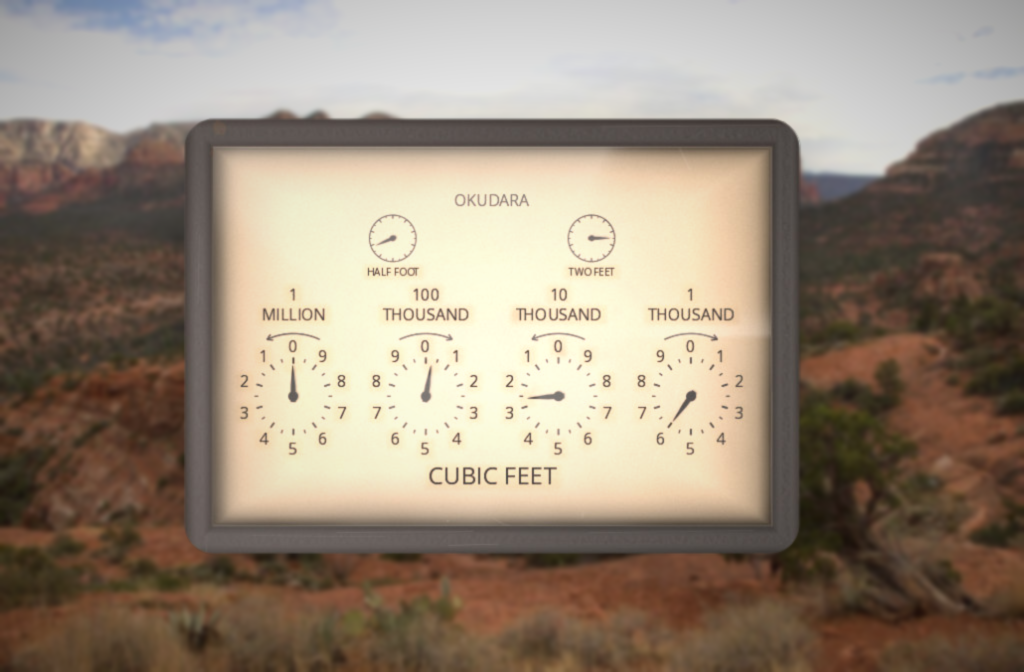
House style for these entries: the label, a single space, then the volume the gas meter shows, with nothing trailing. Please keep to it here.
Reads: 2600 ft³
